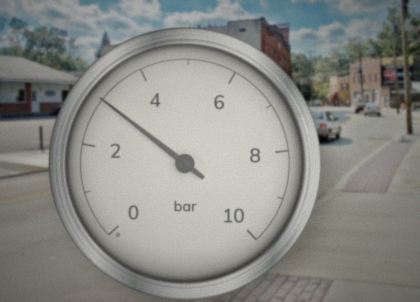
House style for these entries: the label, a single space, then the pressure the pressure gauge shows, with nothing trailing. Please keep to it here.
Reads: 3 bar
